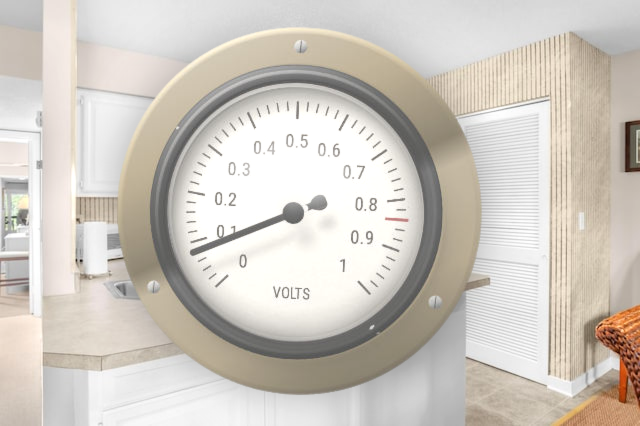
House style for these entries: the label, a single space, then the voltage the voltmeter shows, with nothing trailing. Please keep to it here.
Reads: 0.08 V
